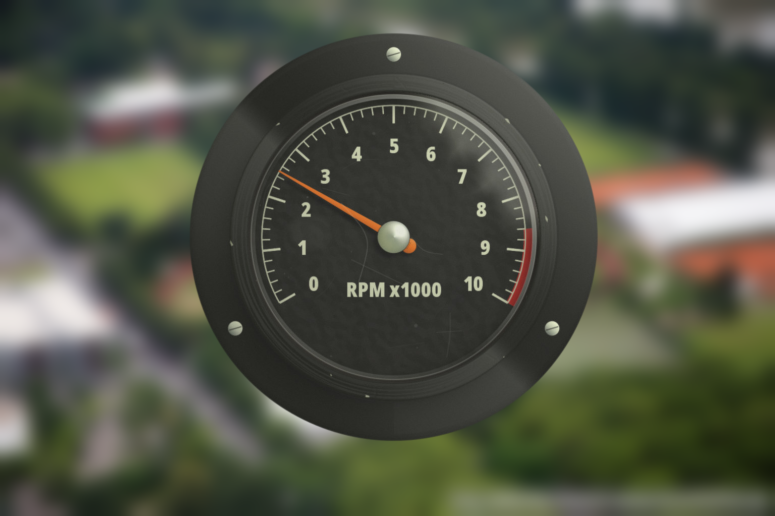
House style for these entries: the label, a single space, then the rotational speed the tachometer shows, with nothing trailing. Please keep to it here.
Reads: 2500 rpm
